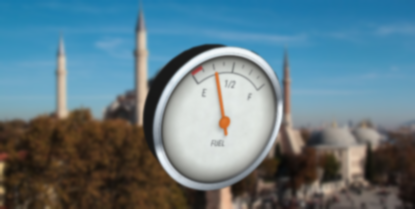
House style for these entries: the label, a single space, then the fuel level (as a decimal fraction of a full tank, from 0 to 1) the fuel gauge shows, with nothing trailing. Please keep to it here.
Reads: 0.25
